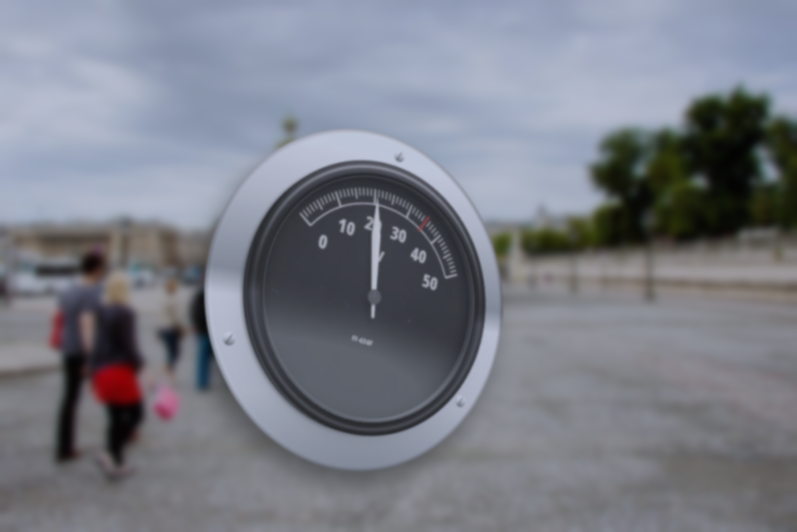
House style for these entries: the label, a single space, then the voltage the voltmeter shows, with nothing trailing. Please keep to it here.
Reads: 20 V
